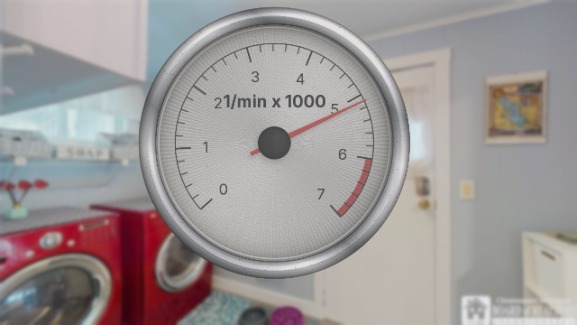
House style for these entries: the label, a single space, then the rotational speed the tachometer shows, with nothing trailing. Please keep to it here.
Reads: 5100 rpm
